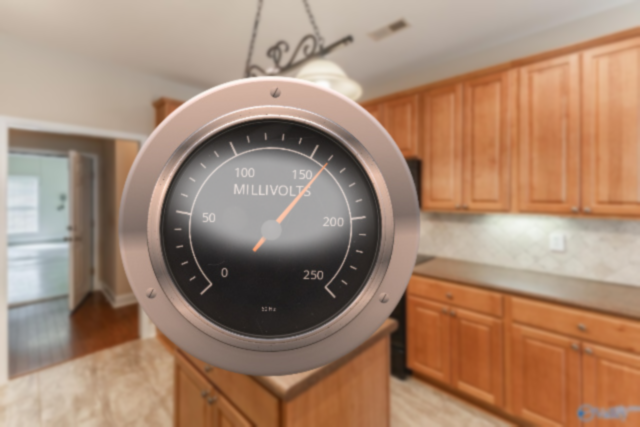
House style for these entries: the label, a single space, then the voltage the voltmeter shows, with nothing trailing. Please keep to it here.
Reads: 160 mV
